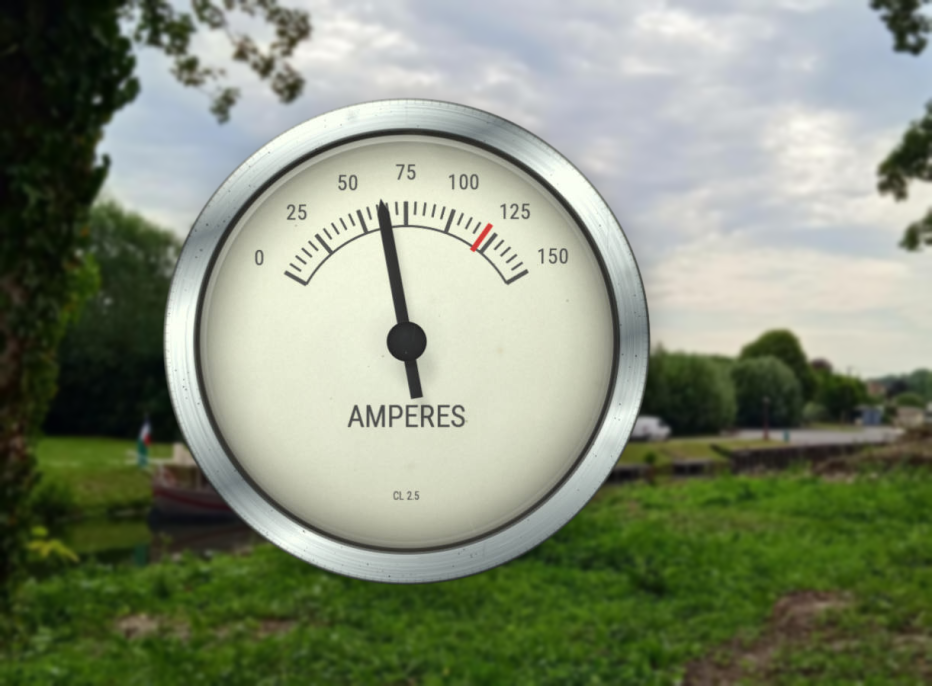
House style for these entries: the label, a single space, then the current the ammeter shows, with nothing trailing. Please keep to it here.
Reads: 62.5 A
